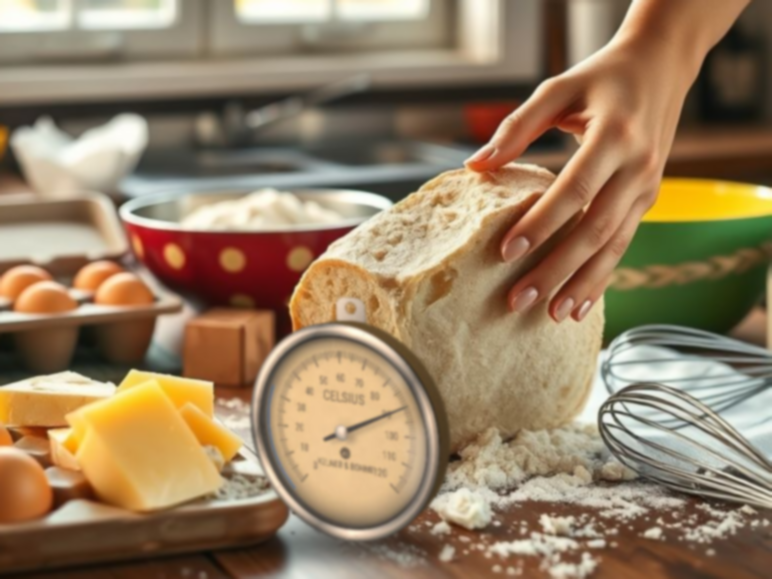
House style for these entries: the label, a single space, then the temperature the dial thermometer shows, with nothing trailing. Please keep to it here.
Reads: 90 °C
